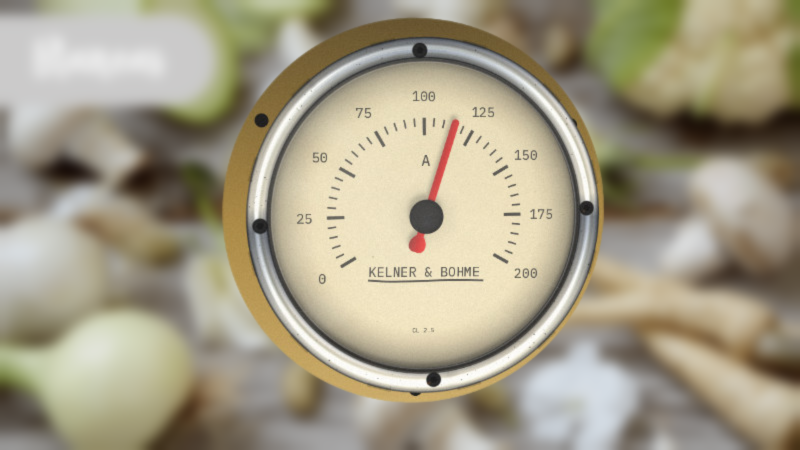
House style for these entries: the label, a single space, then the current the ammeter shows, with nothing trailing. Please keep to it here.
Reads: 115 A
